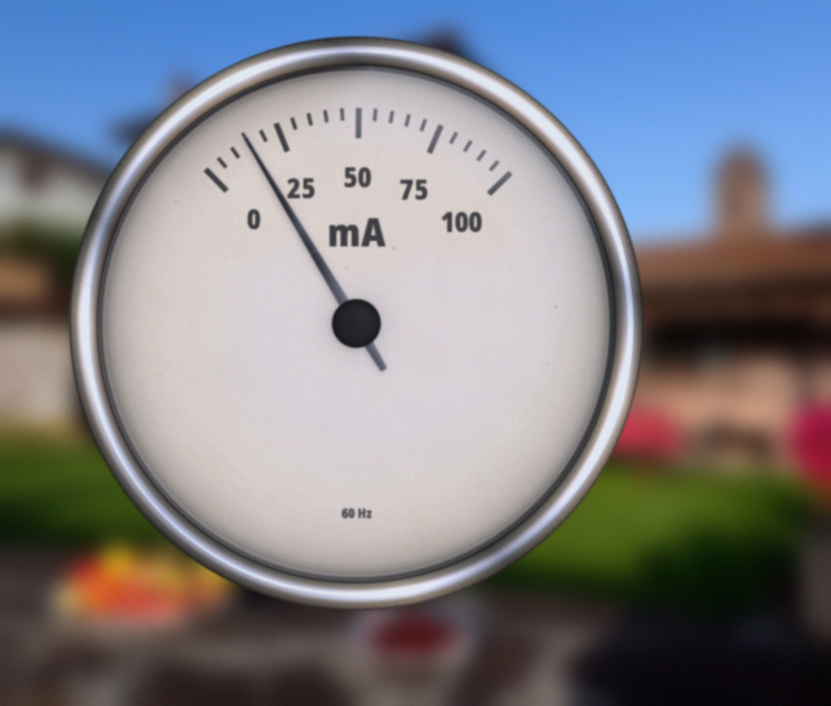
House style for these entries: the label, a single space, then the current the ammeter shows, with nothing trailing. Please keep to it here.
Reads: 15 mA
